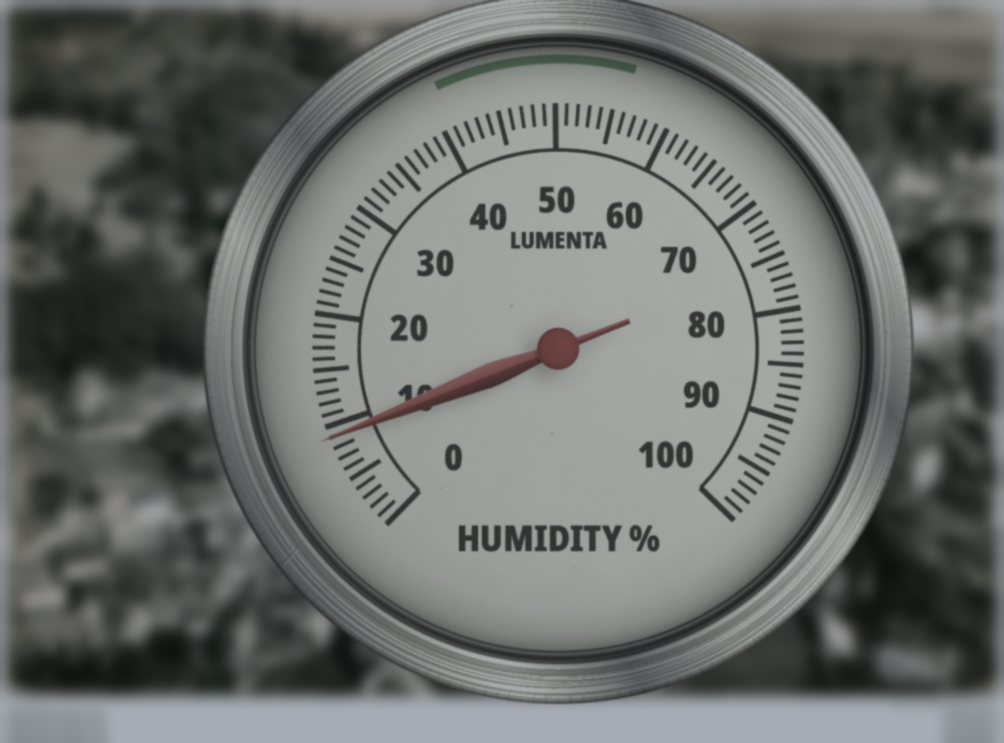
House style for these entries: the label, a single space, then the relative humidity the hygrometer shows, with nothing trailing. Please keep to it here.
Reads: 9 %
